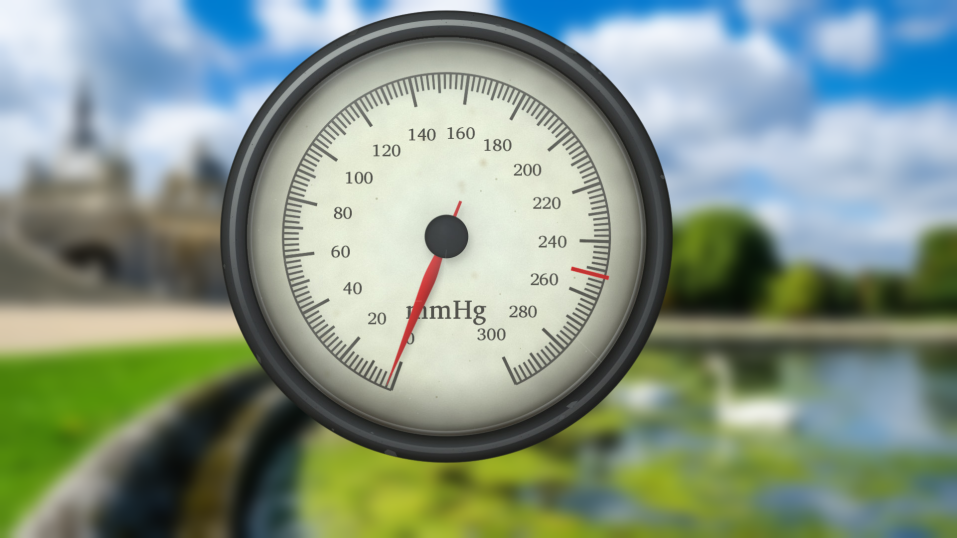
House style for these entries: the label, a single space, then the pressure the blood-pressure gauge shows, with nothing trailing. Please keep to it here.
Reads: 2 mmHg
